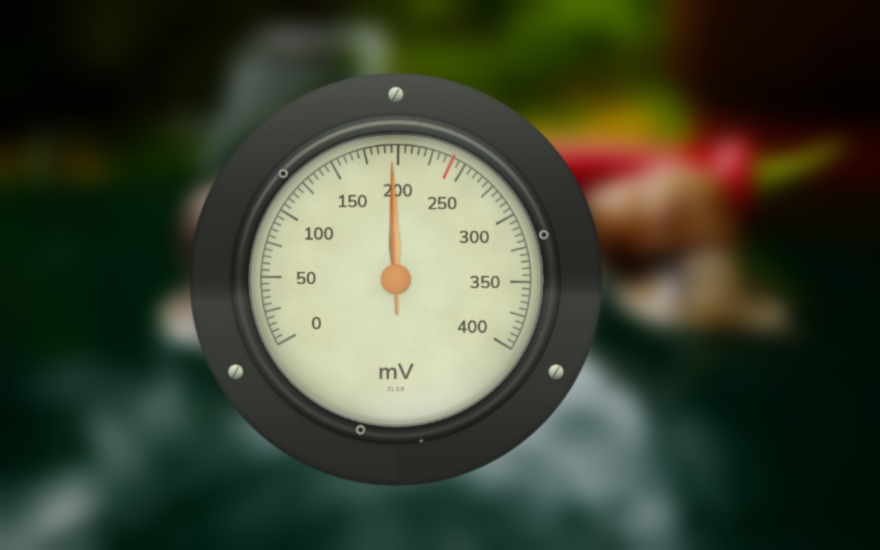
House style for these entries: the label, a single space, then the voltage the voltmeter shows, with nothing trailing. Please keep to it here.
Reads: 195 mV
